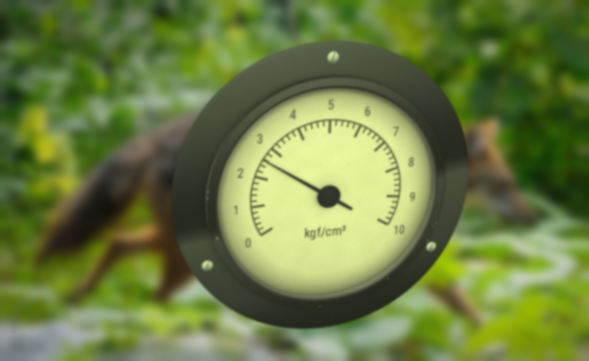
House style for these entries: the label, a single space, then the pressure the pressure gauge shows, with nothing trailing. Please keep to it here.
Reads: 2.6 kg/cm²
